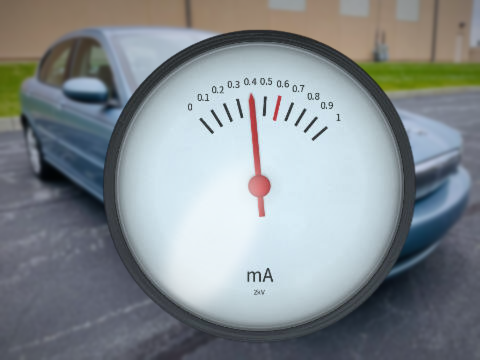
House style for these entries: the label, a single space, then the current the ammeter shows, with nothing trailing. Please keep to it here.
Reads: 0.4 mA
